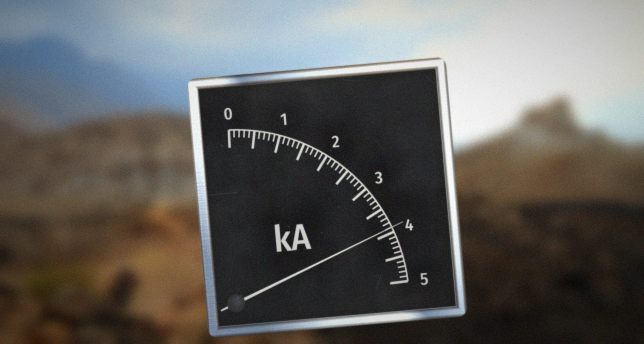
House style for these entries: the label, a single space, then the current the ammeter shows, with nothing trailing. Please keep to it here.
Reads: 3.9 kA
